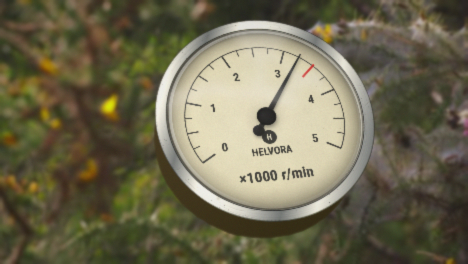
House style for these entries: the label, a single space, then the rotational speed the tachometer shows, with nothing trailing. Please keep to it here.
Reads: 3250 rpm
